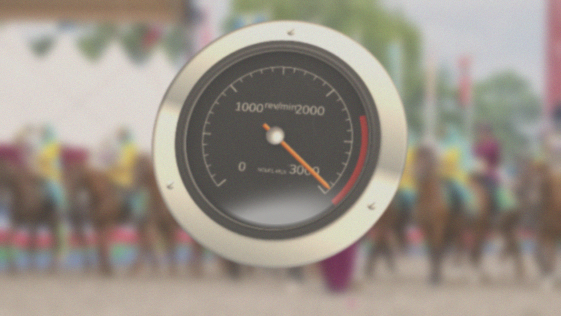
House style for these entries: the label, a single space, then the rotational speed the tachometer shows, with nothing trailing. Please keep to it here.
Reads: 2950 rpm
